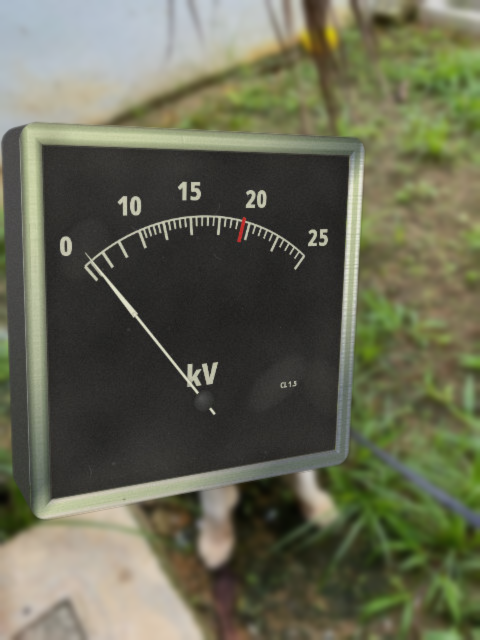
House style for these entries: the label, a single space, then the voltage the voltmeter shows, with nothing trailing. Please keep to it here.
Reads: 2.5 kV
